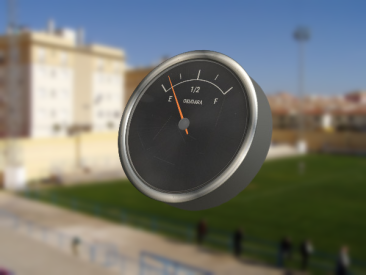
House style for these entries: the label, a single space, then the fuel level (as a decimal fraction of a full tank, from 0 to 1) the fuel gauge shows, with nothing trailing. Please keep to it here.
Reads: 0.125
